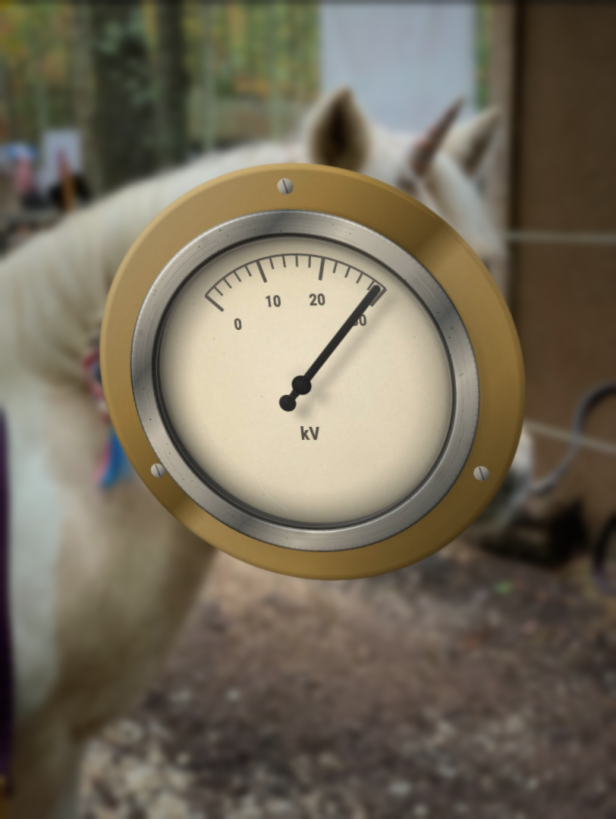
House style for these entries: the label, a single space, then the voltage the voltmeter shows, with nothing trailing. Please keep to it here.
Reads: 29 kV
